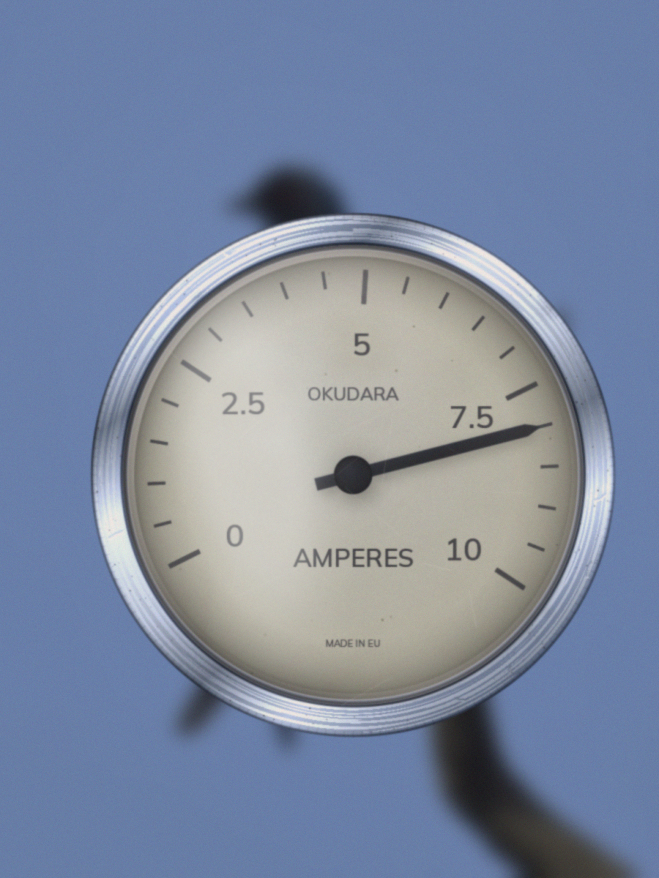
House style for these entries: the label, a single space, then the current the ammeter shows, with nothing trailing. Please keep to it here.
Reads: 8 A
